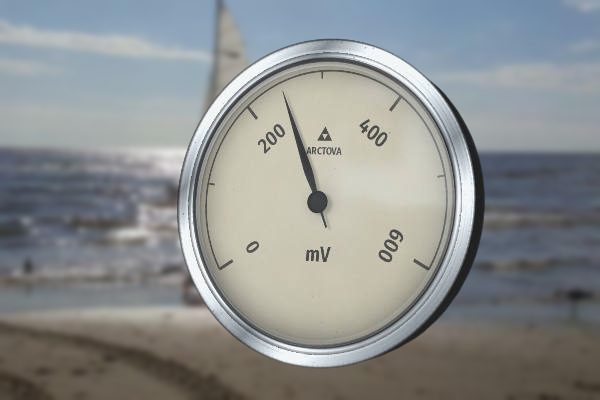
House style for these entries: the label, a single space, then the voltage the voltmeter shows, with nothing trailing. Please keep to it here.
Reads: 250 mV
